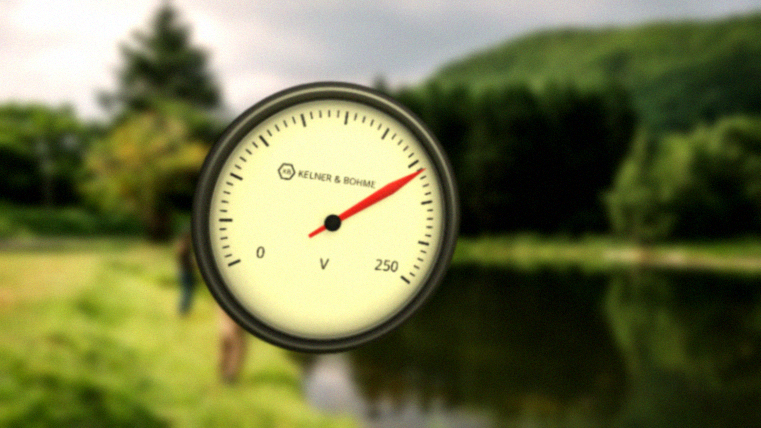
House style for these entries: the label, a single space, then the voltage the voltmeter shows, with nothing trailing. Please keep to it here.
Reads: 180 V
